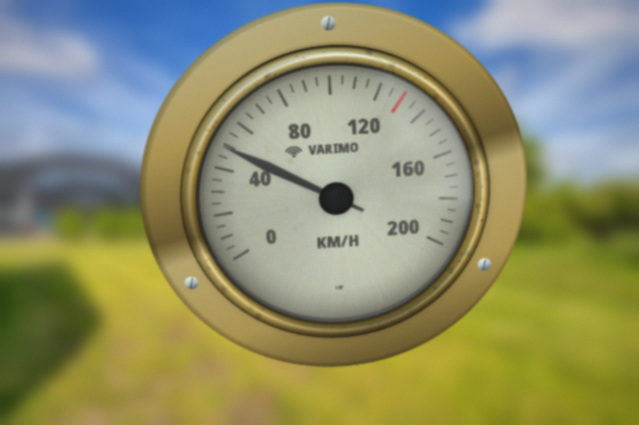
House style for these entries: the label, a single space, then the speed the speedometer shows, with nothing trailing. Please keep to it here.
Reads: 50 km/h
